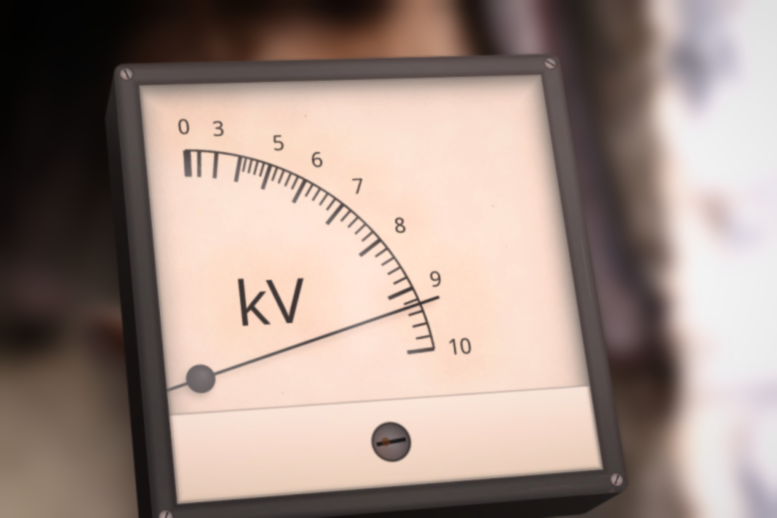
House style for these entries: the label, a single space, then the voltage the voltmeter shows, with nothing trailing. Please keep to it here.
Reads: 9.3 kV
